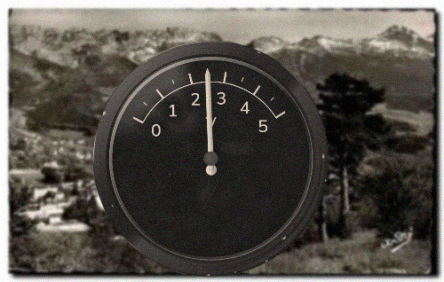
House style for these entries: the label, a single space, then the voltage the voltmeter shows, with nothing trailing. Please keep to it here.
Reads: 2.5 V
